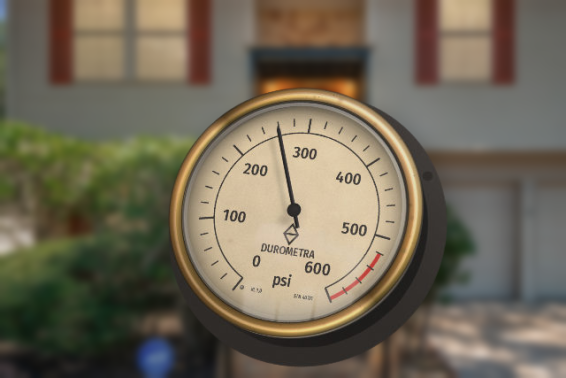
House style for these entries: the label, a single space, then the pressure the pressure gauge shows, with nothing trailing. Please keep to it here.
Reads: 260 psi
